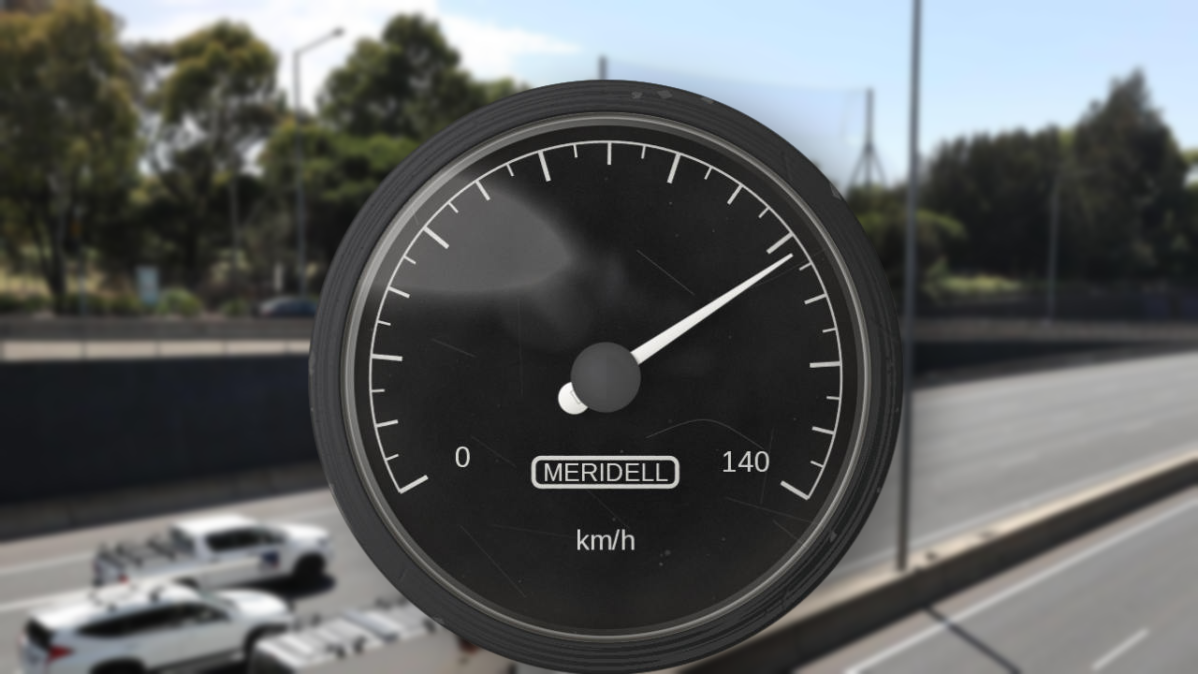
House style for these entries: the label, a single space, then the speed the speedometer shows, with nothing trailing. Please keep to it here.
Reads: 102.5 km/h
